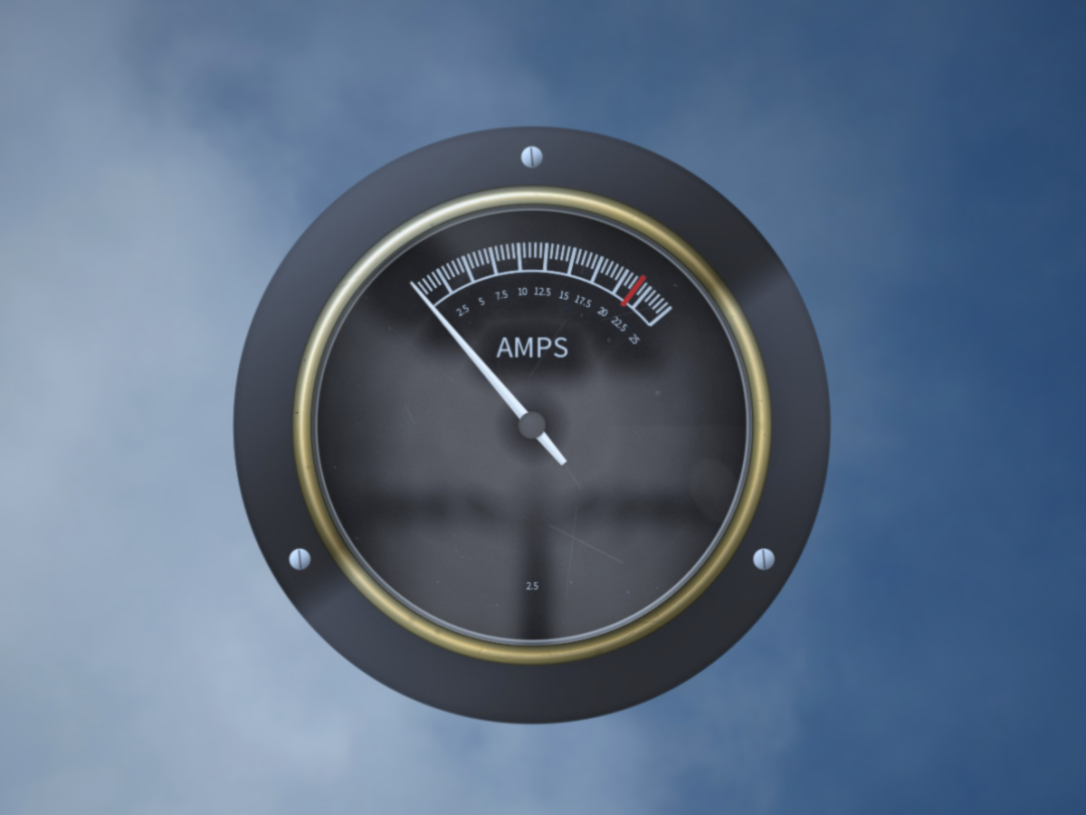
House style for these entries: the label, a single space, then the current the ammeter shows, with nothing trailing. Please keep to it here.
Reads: 0 A
